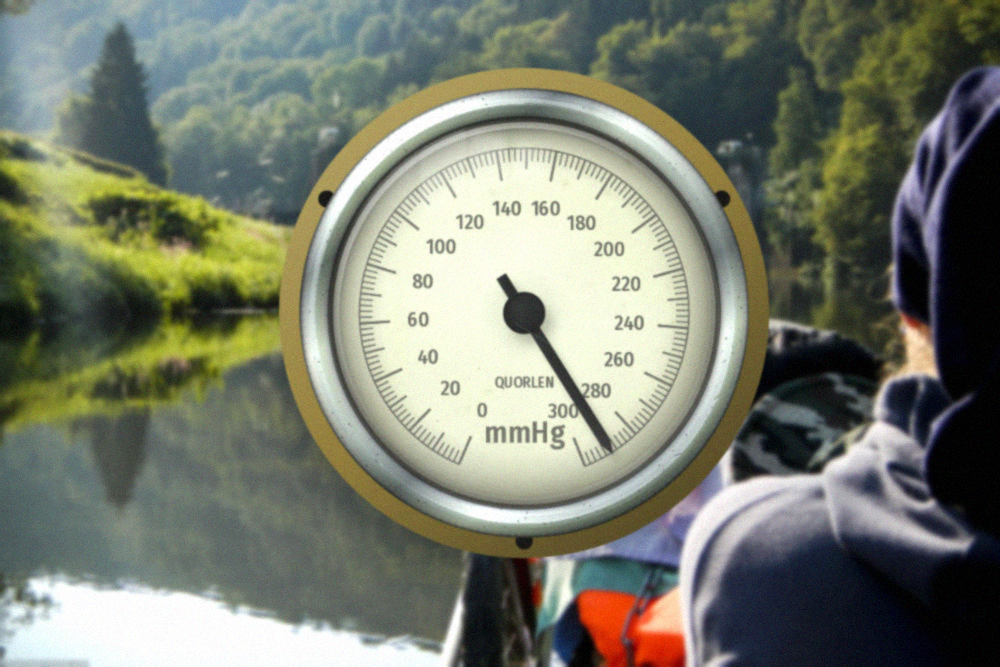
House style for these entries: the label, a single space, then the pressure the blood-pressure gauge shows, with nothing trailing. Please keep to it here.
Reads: 290 mmHg
